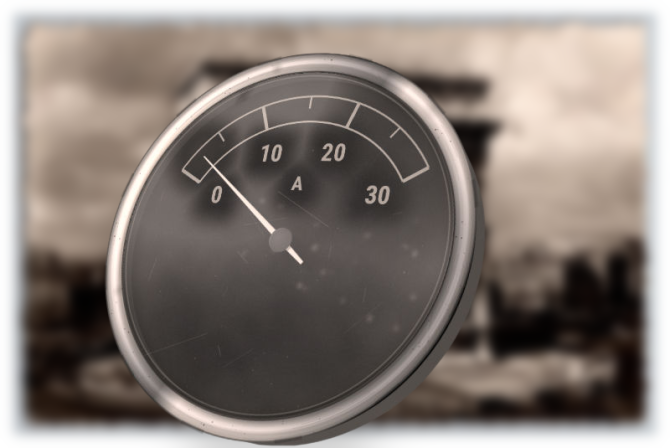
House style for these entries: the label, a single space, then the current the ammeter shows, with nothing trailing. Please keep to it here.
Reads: 2.5 A
